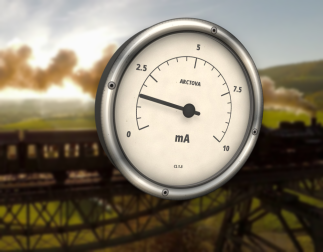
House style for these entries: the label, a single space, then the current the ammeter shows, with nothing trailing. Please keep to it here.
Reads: 1.5 mA
